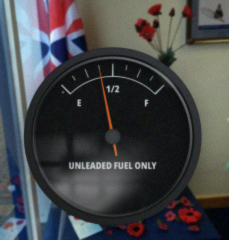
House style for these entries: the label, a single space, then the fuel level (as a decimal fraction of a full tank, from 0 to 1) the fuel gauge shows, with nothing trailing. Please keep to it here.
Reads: 0.375
